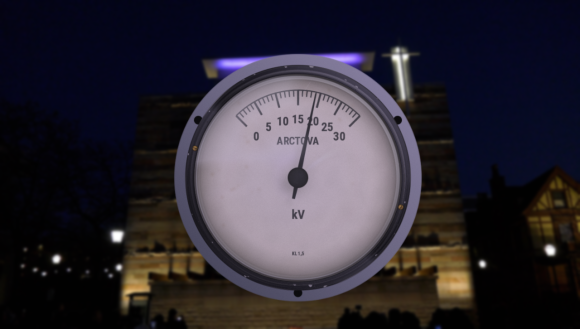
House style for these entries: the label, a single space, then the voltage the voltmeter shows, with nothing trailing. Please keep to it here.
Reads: 19 kV
